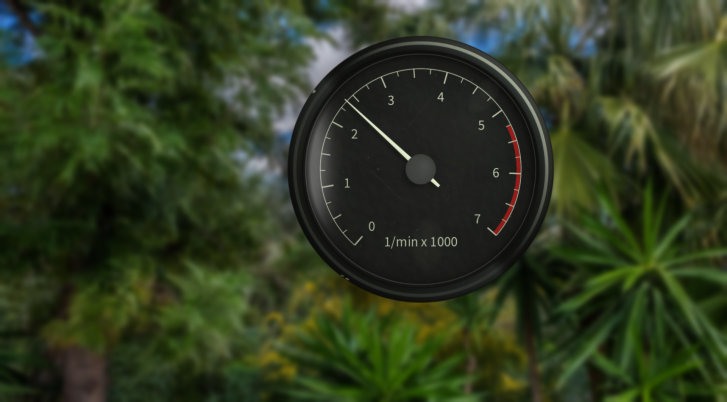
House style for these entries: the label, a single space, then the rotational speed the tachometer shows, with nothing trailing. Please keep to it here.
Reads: 2375 rpm
